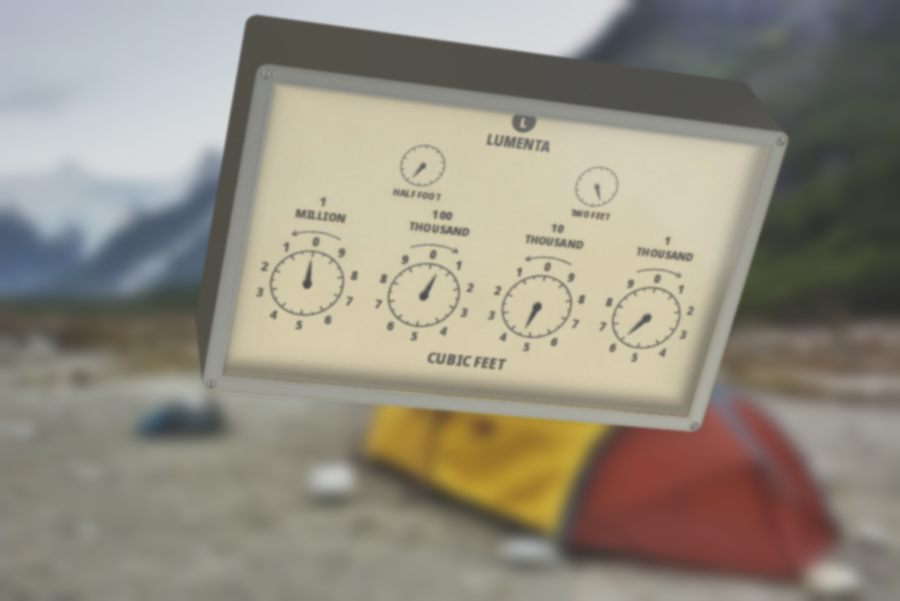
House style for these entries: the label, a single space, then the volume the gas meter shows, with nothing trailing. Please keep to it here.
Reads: 4600 ft³
